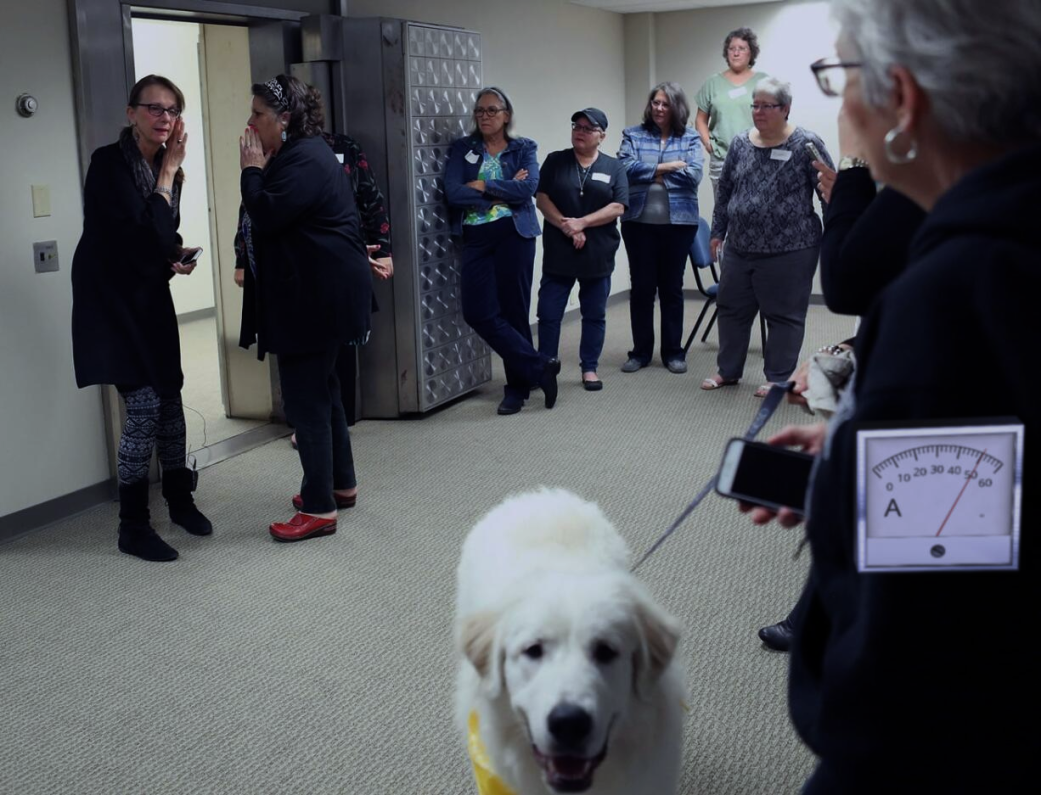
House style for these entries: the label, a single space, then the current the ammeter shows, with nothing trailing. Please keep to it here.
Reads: 50 A
